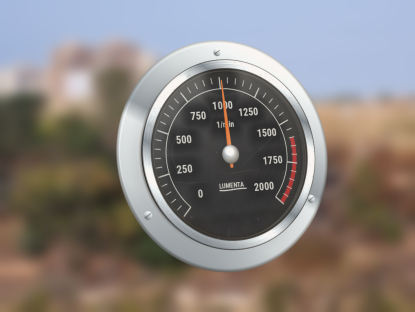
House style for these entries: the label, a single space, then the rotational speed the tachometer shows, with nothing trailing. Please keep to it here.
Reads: 1000 rpm
